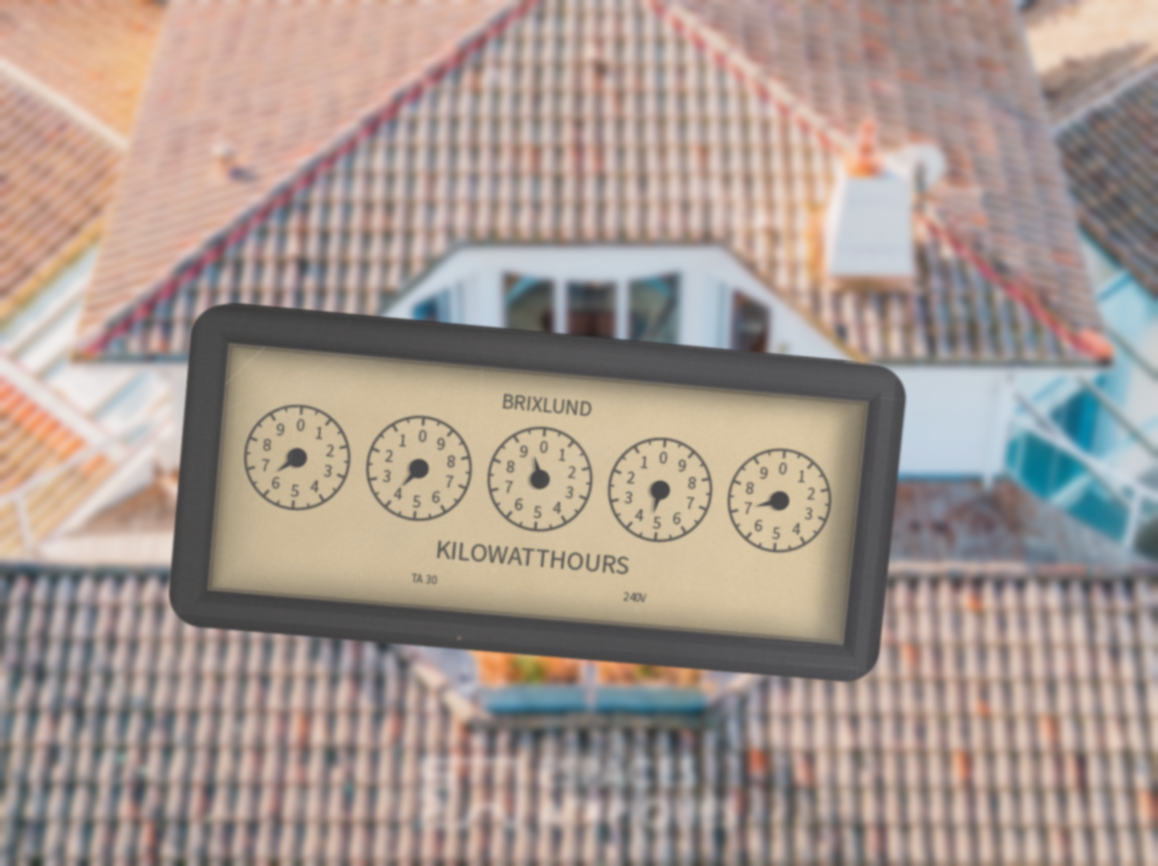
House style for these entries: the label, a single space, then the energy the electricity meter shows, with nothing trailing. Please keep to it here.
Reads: 63947 kWh
